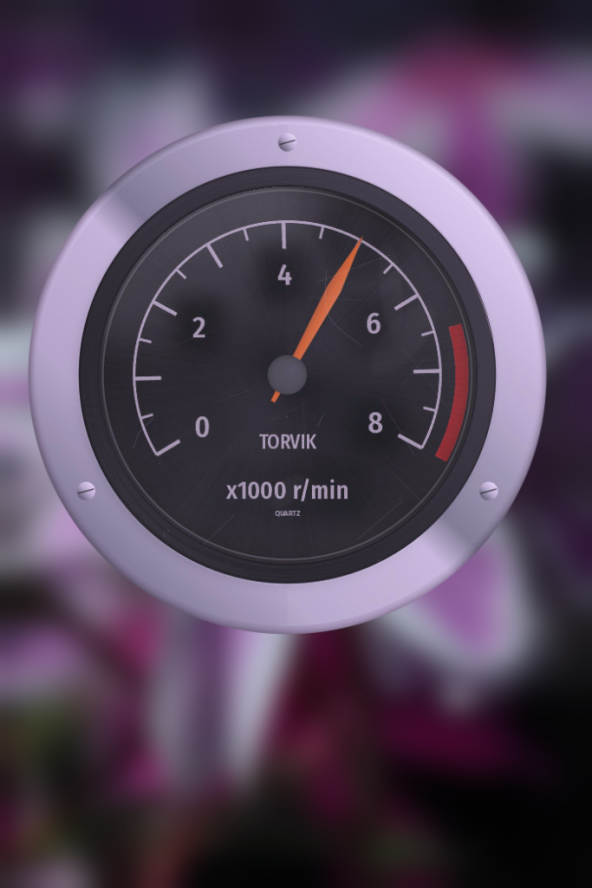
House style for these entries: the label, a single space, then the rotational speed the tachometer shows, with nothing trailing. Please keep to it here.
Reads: 5000 rpm
